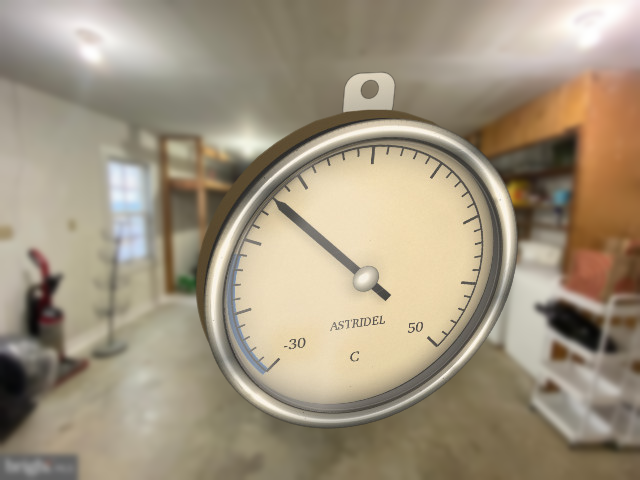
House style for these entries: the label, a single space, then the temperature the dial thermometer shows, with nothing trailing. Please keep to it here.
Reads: -4 °C
